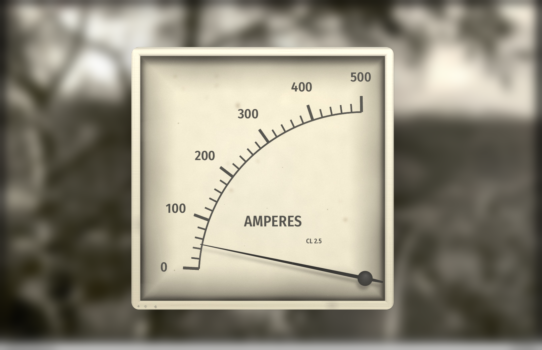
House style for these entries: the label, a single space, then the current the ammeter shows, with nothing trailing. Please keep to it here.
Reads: 50 A
